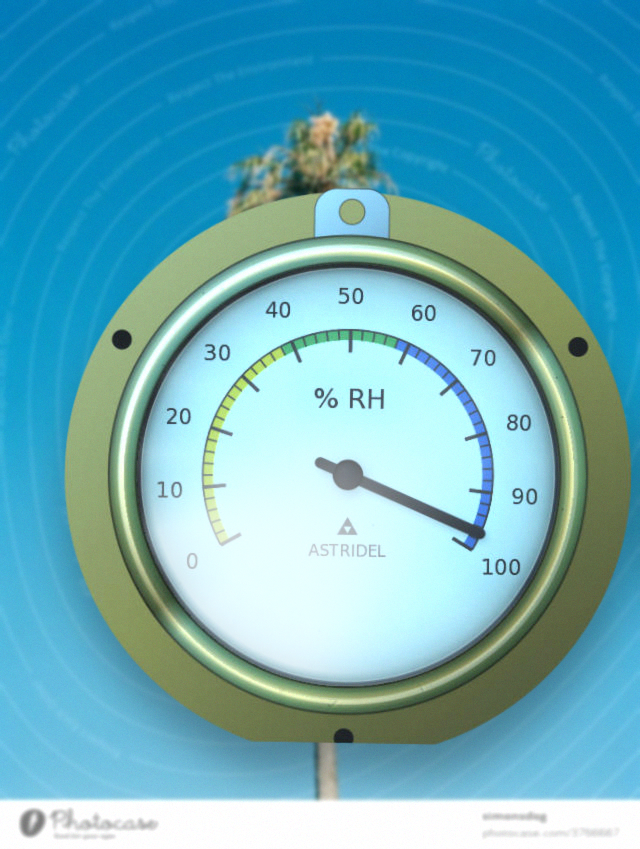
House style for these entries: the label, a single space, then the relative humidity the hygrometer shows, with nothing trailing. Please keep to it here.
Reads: 97 %
